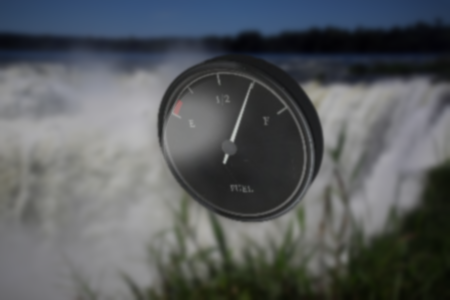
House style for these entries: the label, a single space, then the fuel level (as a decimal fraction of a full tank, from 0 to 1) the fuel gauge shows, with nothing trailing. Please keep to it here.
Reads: 0.75
